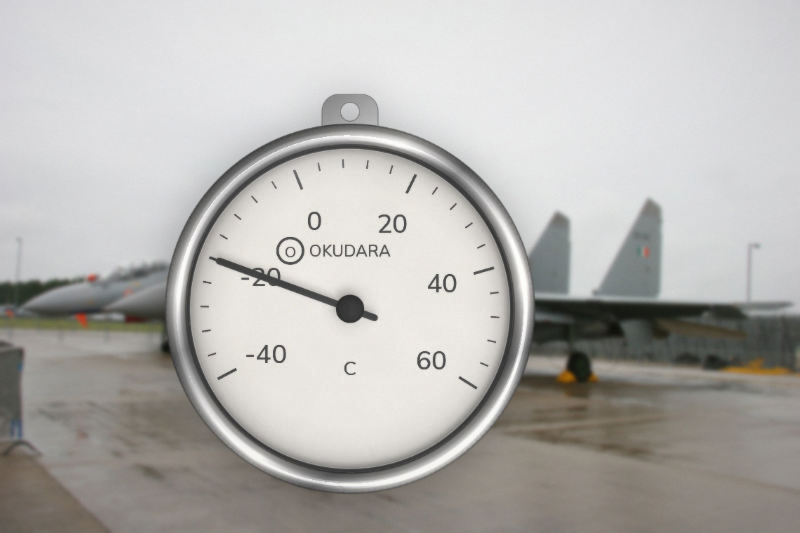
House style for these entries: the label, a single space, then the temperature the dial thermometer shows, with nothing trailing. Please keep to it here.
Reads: -20 °C
